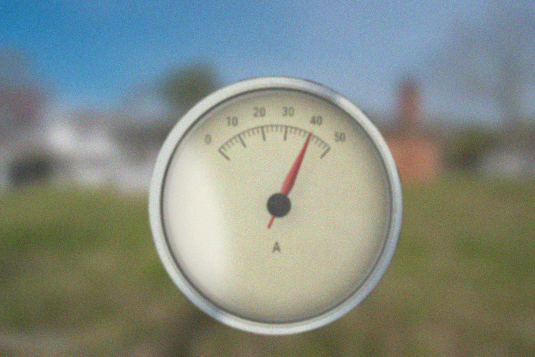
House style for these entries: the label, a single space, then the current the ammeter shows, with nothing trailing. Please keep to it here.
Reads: 40 A
